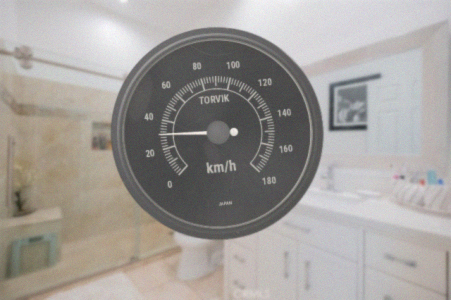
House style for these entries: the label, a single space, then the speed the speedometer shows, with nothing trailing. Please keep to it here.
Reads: 30 km/h
